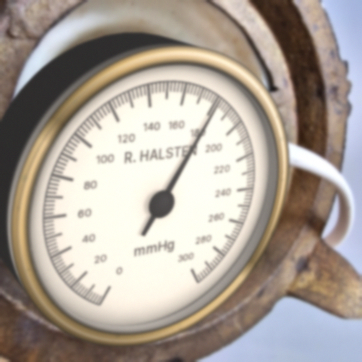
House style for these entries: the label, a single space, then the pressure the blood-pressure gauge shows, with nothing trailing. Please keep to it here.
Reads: 180 mmHg
